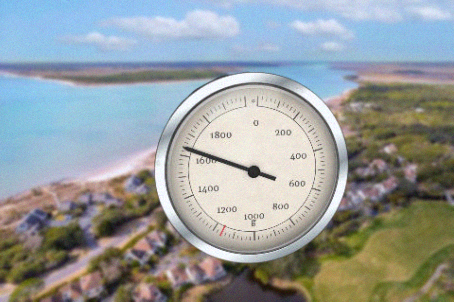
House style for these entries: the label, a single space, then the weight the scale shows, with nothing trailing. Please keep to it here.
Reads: 1640 g
